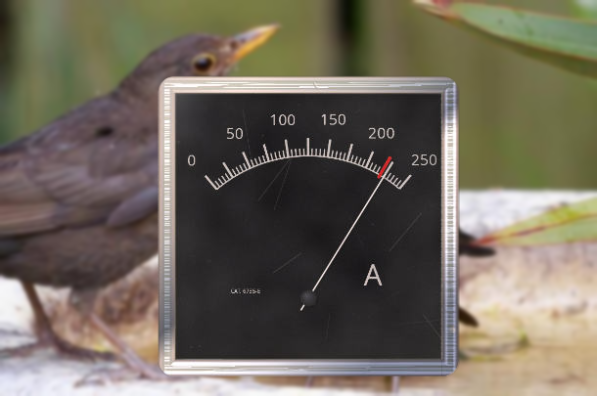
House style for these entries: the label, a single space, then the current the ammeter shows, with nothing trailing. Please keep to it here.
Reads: 225 A
